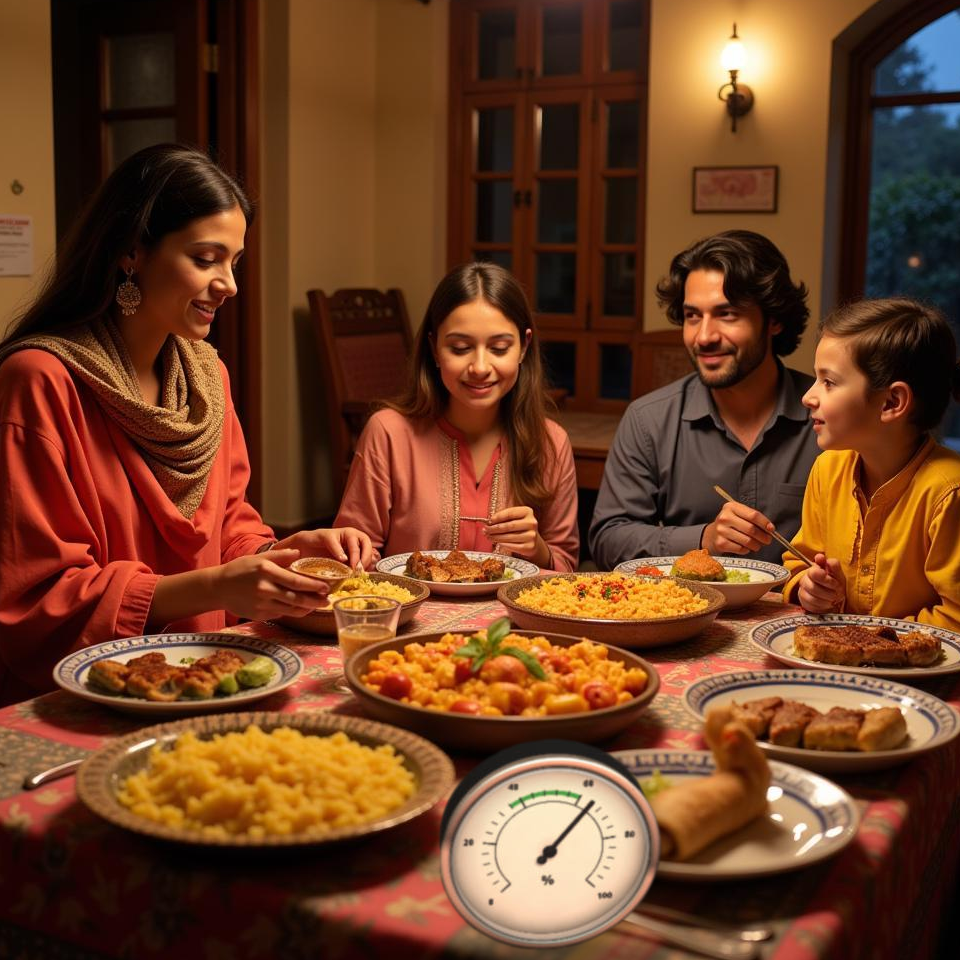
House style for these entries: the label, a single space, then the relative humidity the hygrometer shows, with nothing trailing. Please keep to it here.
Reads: 64 %
